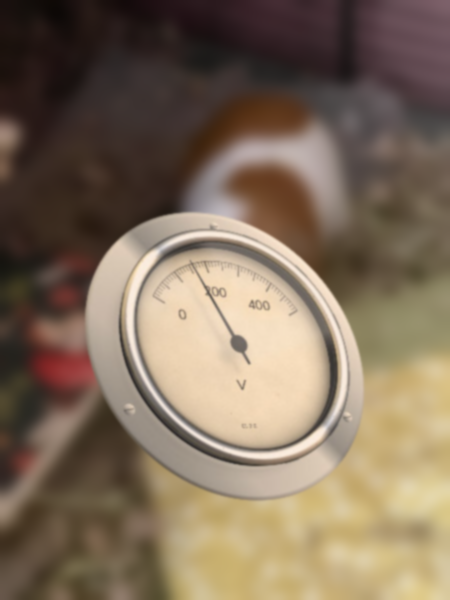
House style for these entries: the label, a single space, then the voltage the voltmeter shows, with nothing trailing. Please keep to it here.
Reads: 150 V
